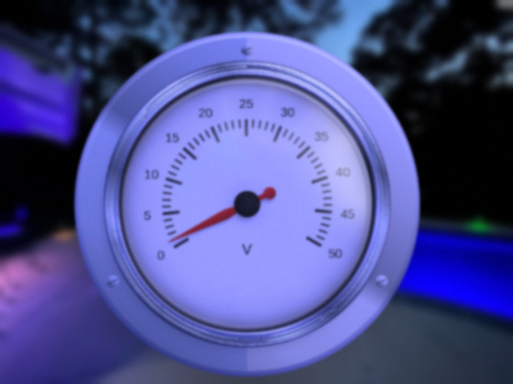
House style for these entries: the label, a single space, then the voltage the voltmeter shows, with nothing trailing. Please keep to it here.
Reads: 1 V
